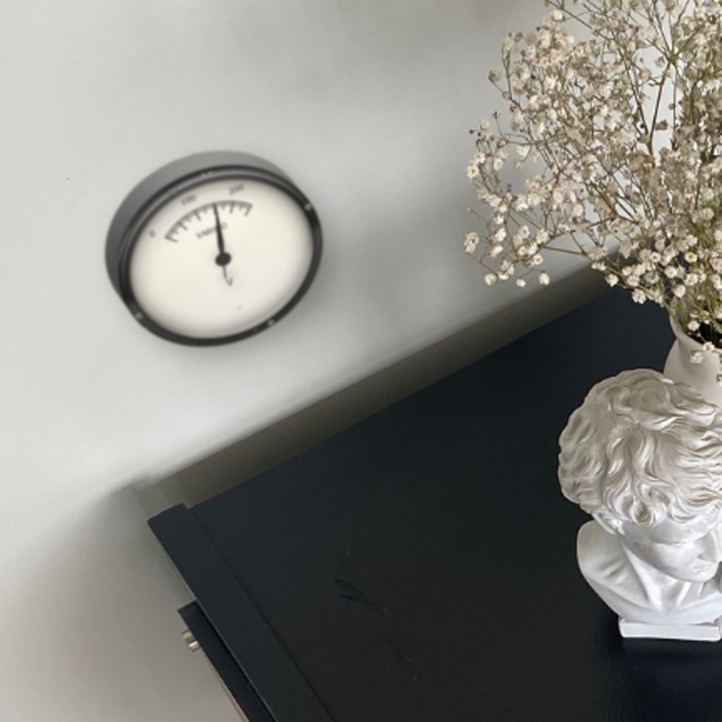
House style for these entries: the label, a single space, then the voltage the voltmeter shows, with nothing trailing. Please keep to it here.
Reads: 150 V
